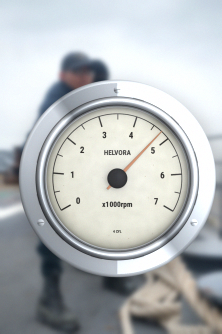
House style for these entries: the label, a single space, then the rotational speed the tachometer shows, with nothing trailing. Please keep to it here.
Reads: 4750 rpm
